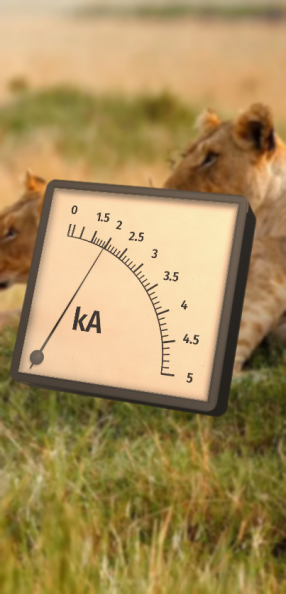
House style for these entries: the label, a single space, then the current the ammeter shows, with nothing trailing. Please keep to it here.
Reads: 2 kA
